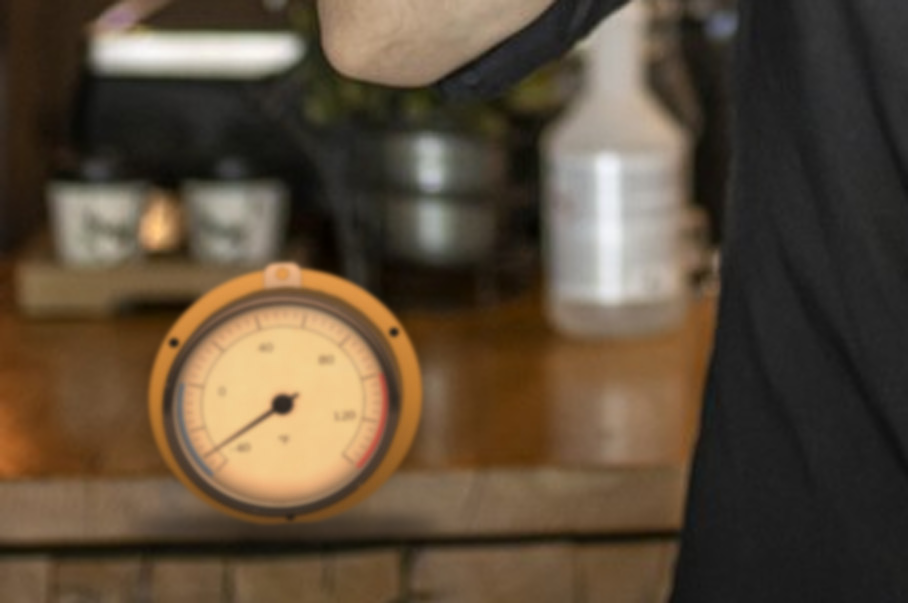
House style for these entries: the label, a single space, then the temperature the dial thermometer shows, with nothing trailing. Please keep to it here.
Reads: -32 °F
